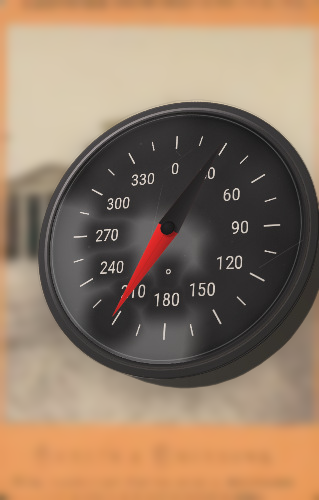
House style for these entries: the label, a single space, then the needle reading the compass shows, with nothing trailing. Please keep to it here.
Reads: 210 °
